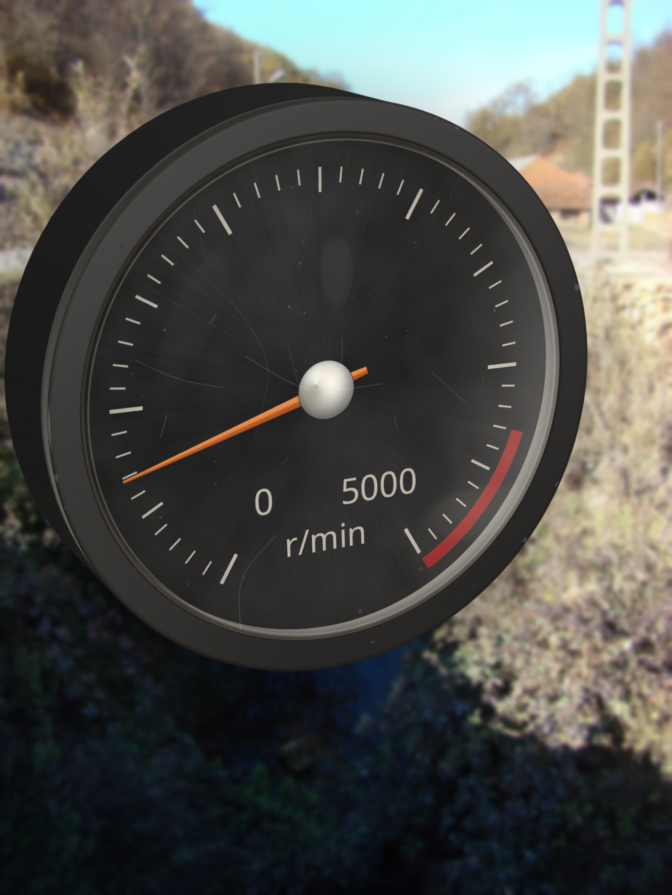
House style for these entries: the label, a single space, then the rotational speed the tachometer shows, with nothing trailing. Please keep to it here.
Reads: 700 rpm
